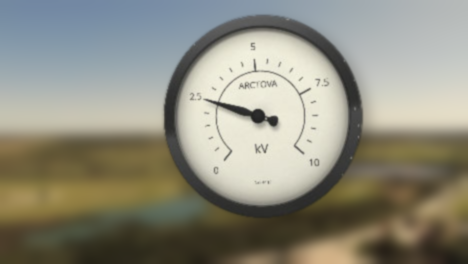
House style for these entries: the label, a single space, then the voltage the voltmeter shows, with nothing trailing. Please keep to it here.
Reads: 2.5 kV
